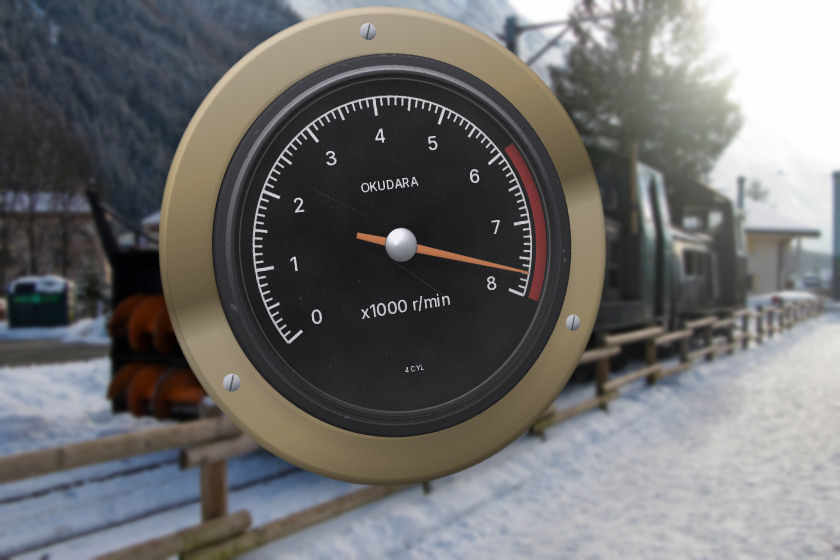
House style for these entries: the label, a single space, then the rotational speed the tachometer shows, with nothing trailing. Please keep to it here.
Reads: 7700 rpm
